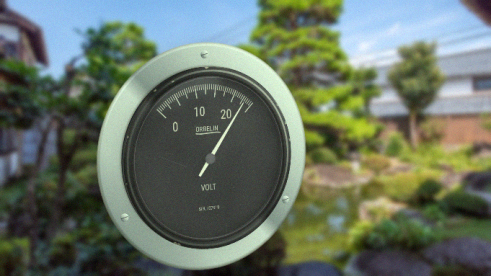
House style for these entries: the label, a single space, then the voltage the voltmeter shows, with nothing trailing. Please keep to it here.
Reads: 22.5 V
